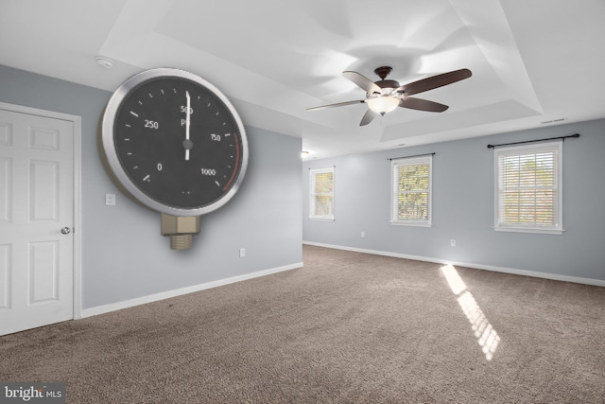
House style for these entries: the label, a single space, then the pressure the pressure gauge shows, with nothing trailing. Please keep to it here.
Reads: 500 psi
